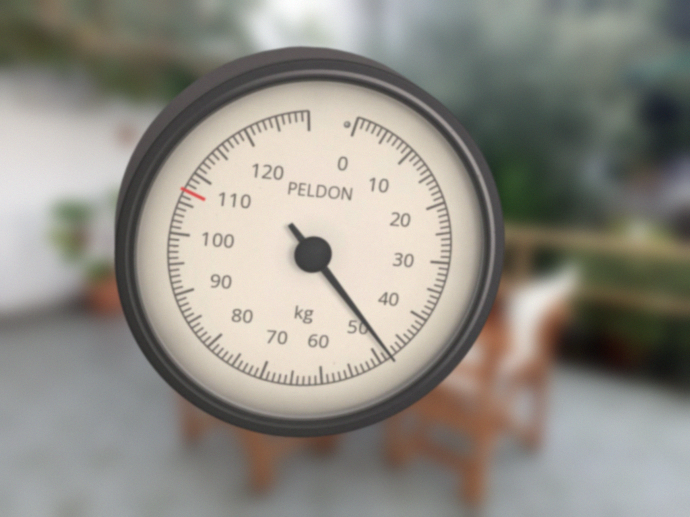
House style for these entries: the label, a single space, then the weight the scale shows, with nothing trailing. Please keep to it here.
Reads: 48 kg
